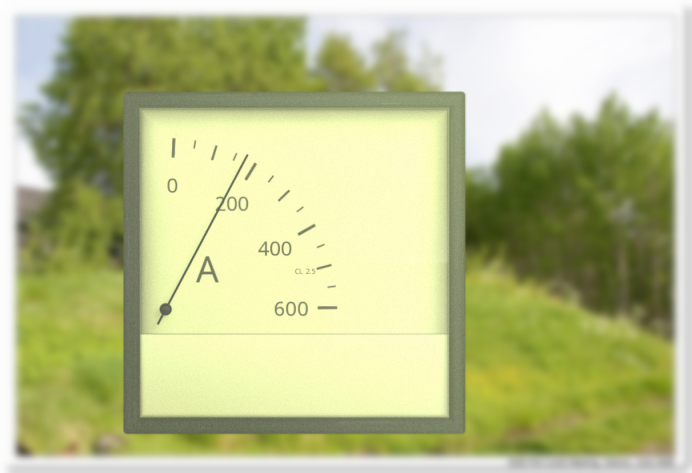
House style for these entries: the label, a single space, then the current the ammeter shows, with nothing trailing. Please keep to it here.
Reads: 175 A
